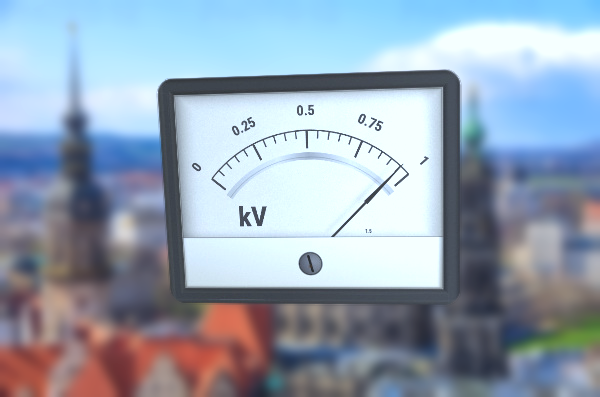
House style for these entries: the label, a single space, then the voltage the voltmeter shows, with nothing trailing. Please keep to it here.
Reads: 0.95 kV
